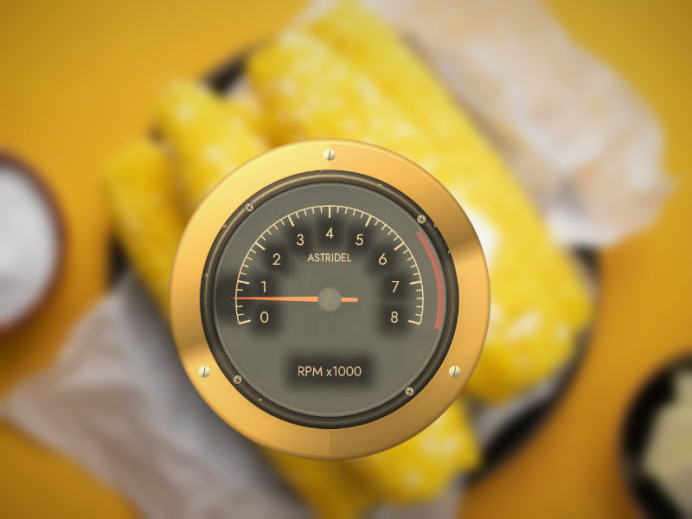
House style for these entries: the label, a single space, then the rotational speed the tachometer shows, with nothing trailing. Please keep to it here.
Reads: 600 rpm
